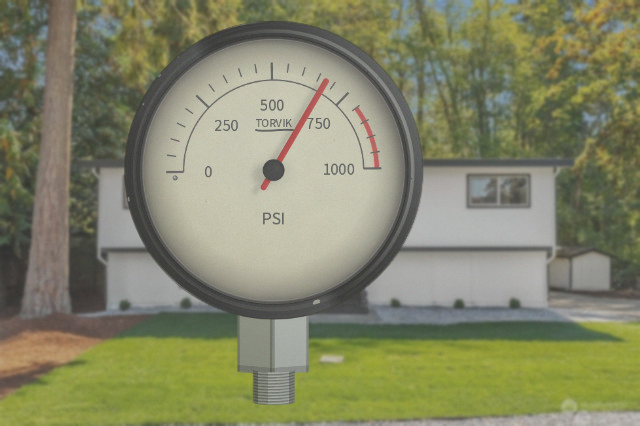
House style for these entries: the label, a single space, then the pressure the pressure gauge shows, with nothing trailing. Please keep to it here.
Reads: 675 psi
